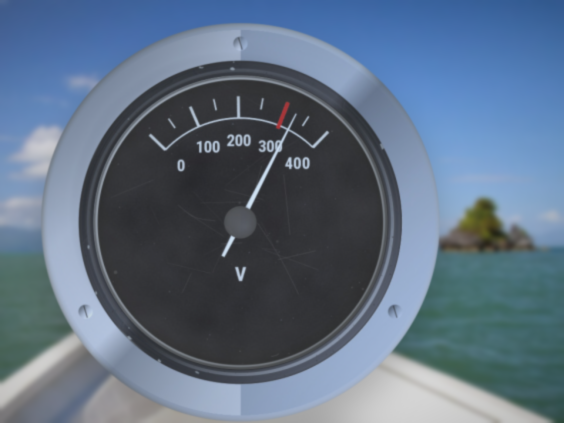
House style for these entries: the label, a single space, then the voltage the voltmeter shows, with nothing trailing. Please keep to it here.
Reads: 325 V
